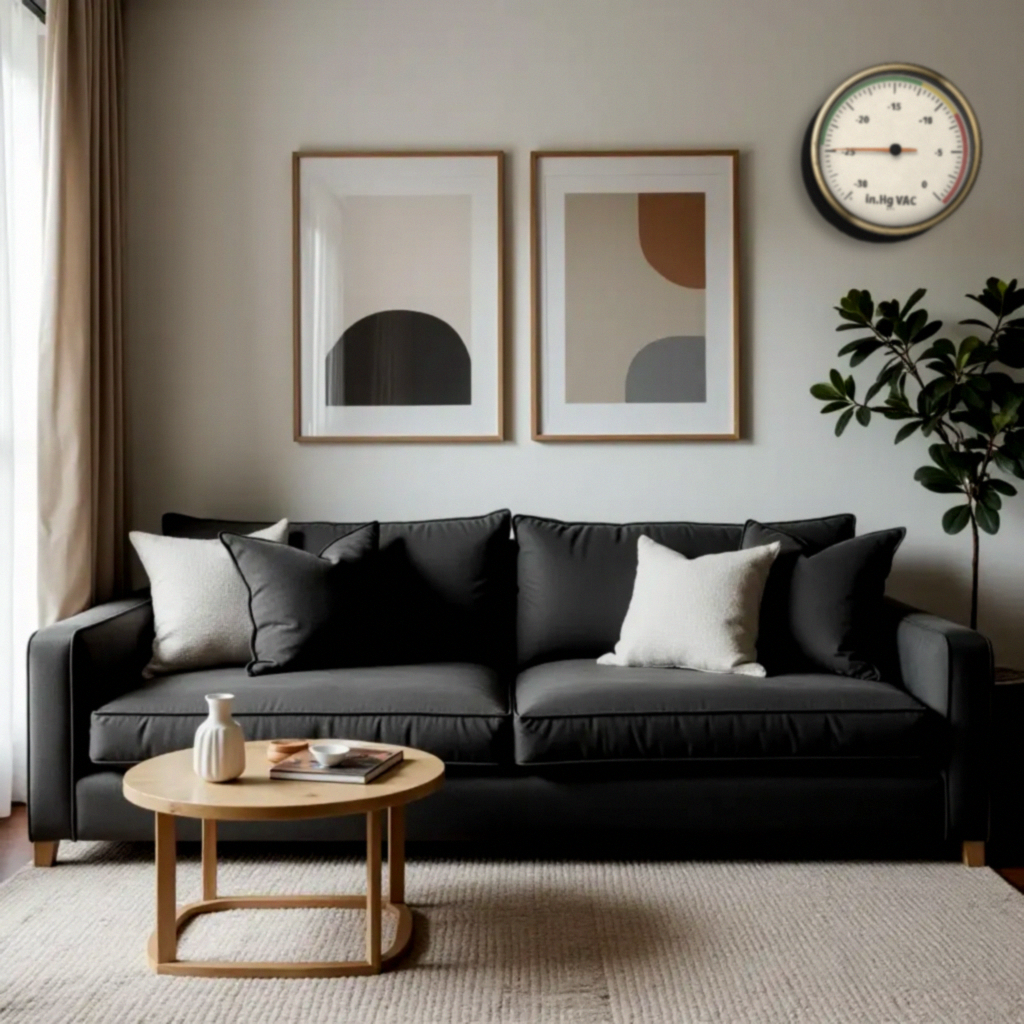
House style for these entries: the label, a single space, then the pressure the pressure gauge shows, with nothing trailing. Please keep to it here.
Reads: -25 inHg
